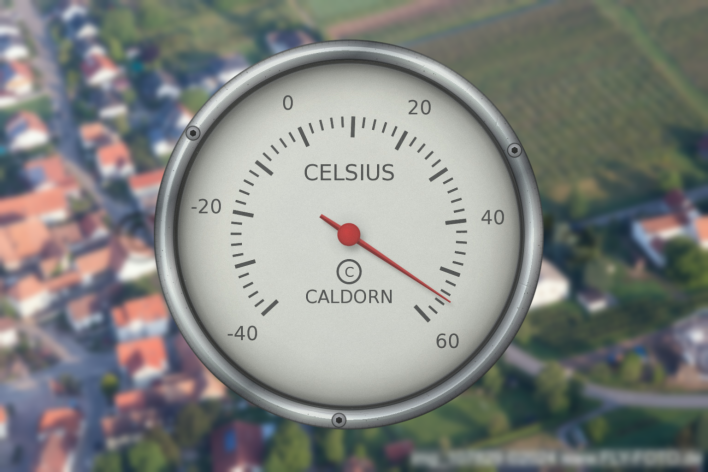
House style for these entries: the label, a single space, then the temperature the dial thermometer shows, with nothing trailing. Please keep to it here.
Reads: 55 °C
